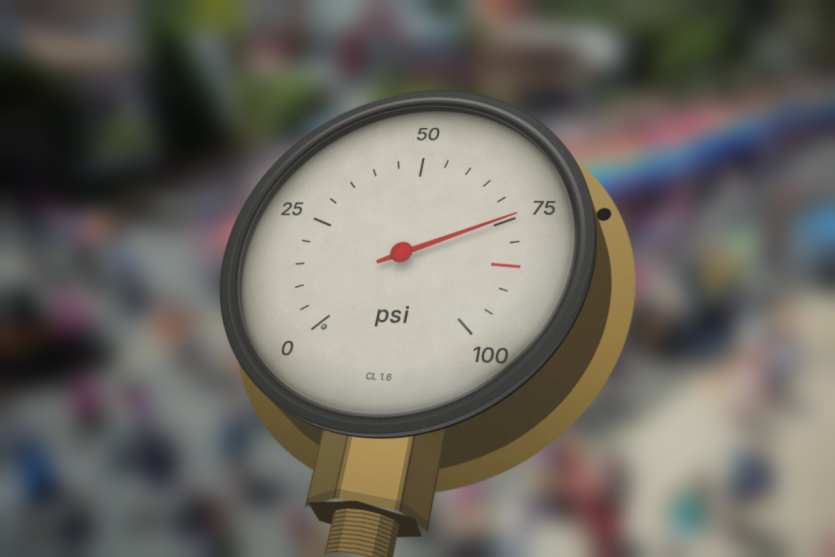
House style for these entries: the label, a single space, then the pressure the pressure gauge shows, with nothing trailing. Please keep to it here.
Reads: 75 psi
